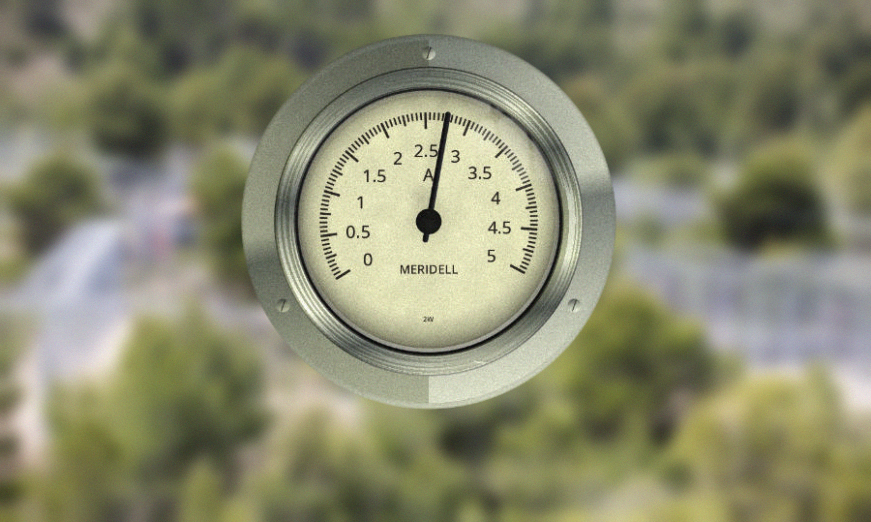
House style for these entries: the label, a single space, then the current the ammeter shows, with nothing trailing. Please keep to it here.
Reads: 2.75 A
